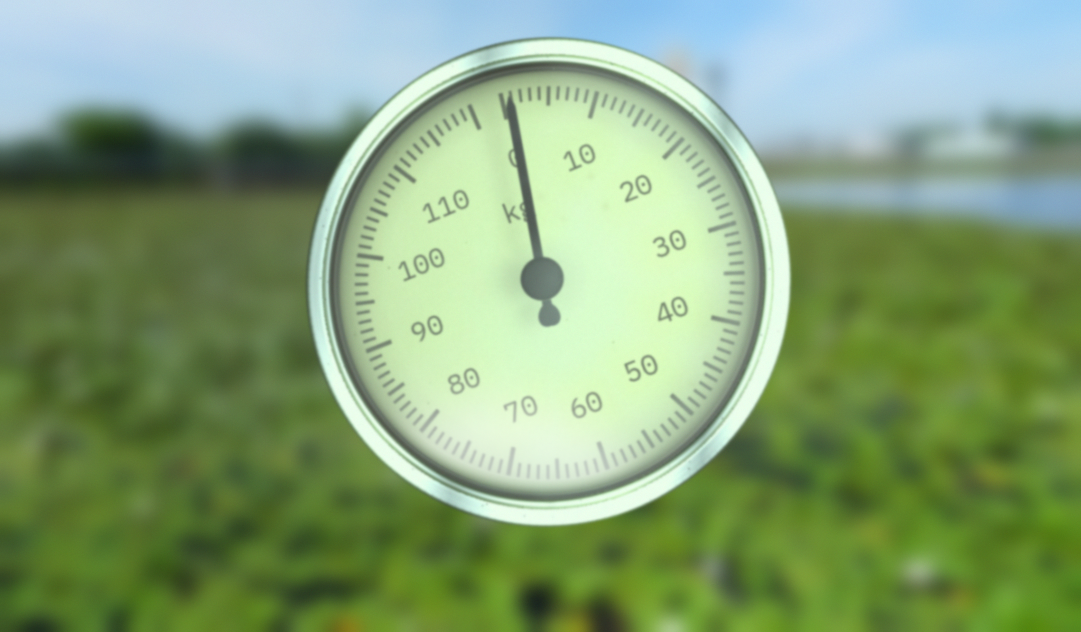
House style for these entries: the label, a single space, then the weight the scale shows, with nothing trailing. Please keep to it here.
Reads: 1 kg
